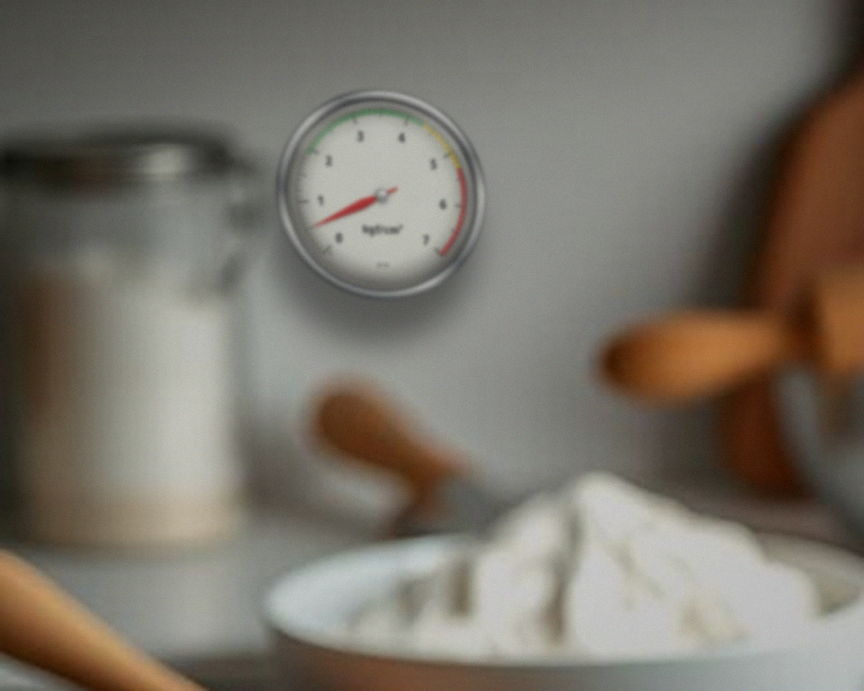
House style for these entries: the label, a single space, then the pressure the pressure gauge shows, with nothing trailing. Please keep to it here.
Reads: 0.5 kg/cm²
